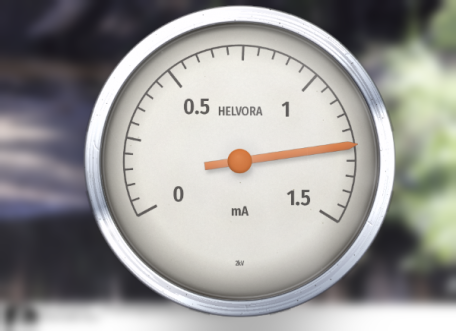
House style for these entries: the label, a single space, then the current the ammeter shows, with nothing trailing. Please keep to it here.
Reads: 1.25 mA
